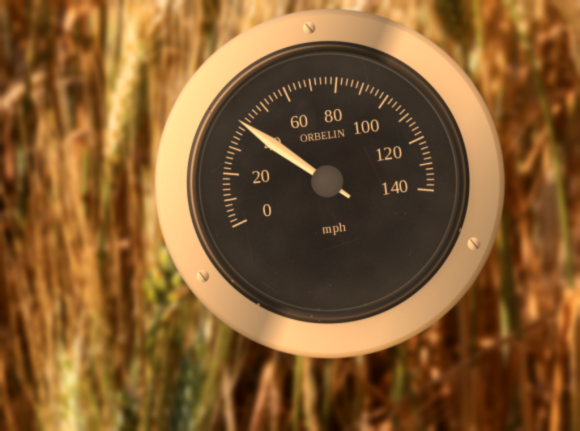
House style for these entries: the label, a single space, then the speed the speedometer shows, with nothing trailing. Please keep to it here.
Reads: 40 mph
